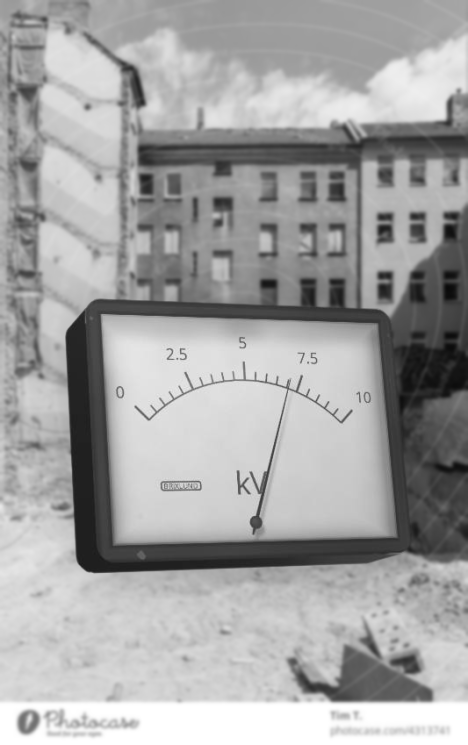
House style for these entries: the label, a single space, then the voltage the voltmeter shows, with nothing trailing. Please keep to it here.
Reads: 7 kV
